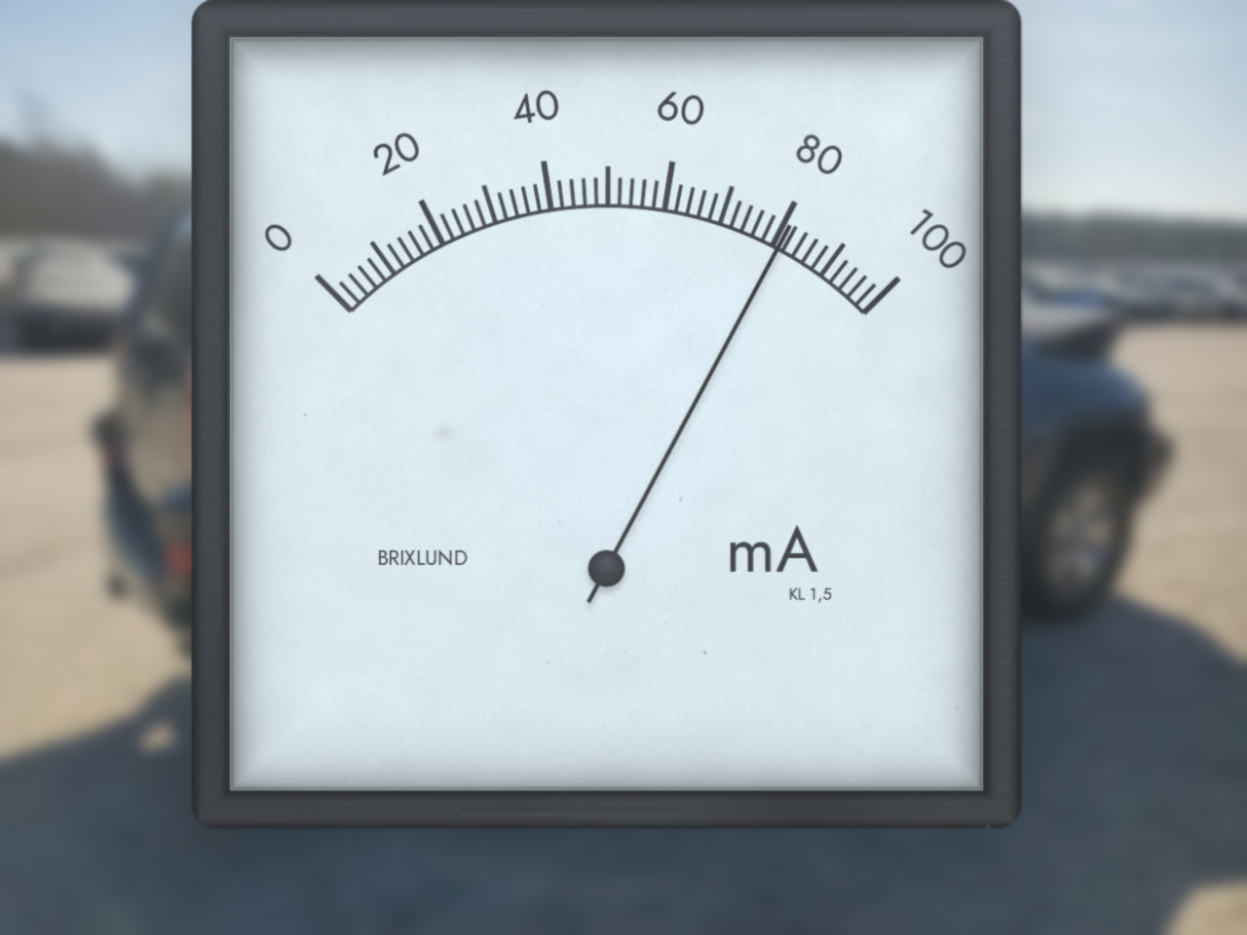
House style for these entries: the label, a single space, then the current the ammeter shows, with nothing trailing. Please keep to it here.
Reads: 81 mA
